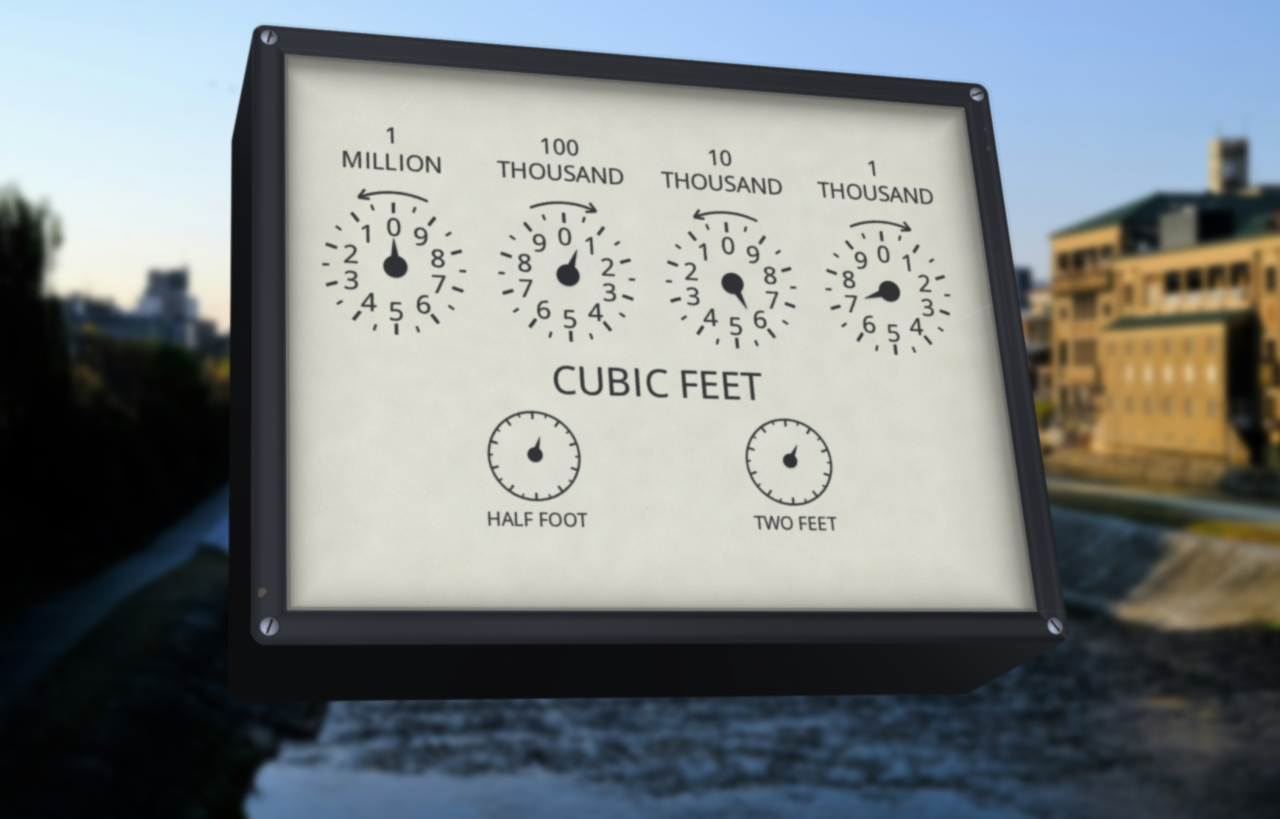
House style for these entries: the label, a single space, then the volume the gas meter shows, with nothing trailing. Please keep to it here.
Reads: 5700 ft³
